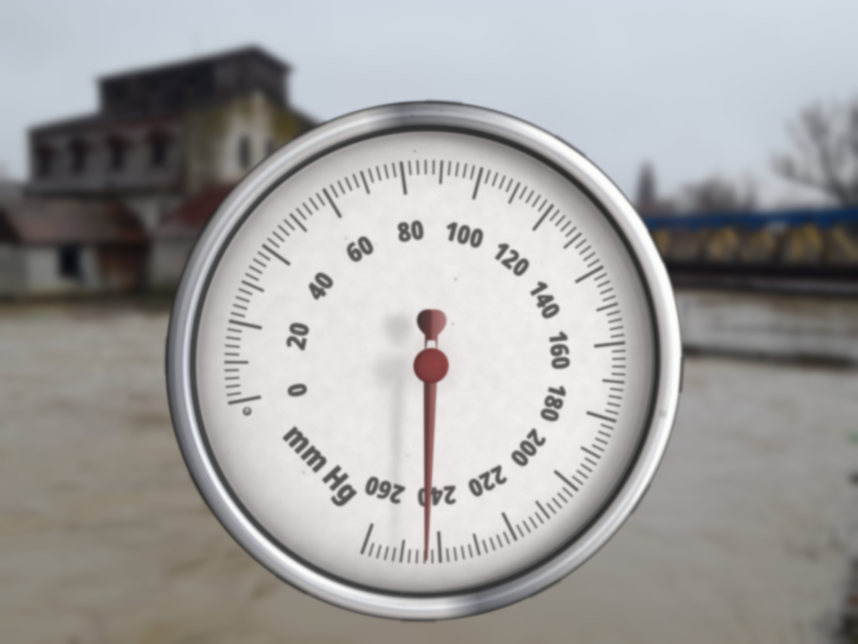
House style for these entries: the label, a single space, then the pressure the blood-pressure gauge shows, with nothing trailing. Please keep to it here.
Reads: 244 mmHg
